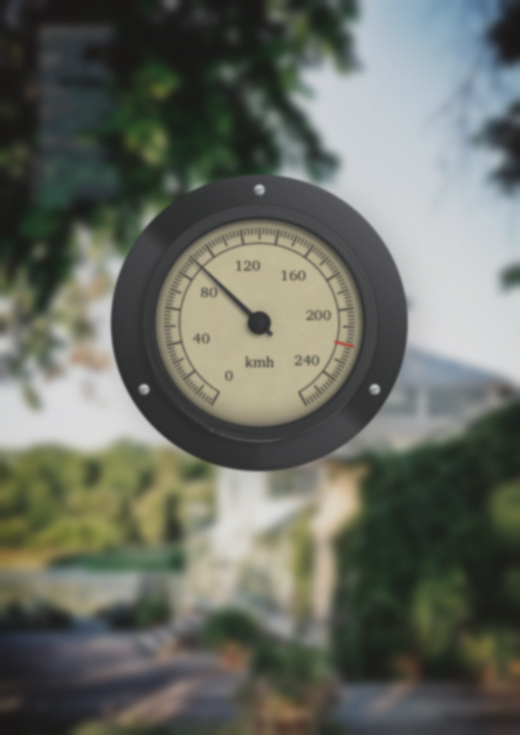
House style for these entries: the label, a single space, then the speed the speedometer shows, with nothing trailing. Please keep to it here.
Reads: 90 km/h
